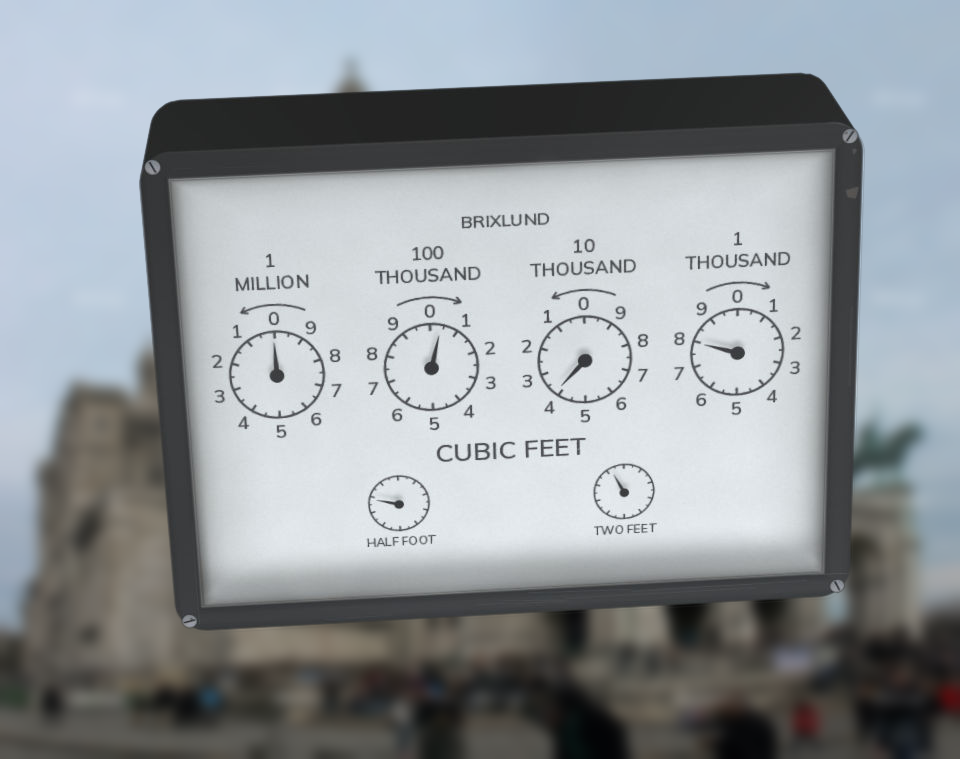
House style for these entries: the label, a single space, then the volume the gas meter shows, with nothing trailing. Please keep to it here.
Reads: 3800 ft³
